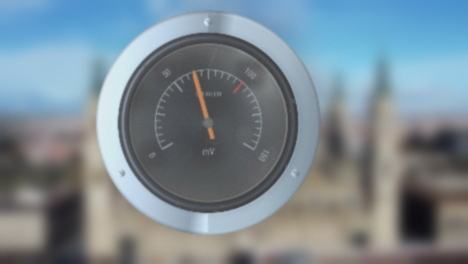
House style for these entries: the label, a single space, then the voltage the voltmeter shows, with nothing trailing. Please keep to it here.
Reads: 65 mV
